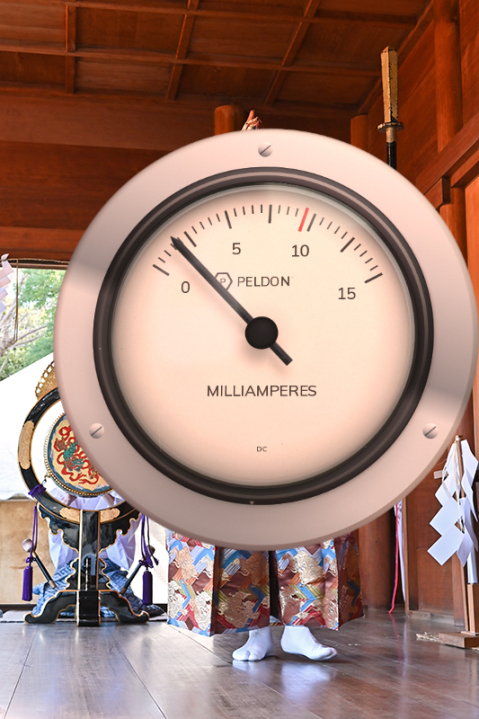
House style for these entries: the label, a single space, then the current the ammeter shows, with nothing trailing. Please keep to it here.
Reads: 1.75 mA
